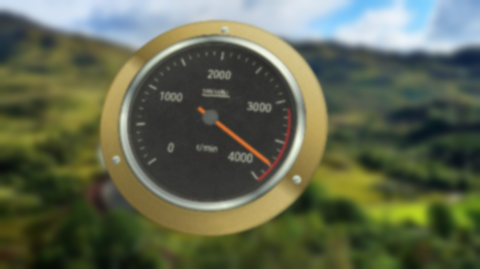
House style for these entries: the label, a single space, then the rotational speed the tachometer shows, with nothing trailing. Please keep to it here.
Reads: 3800 rpm
